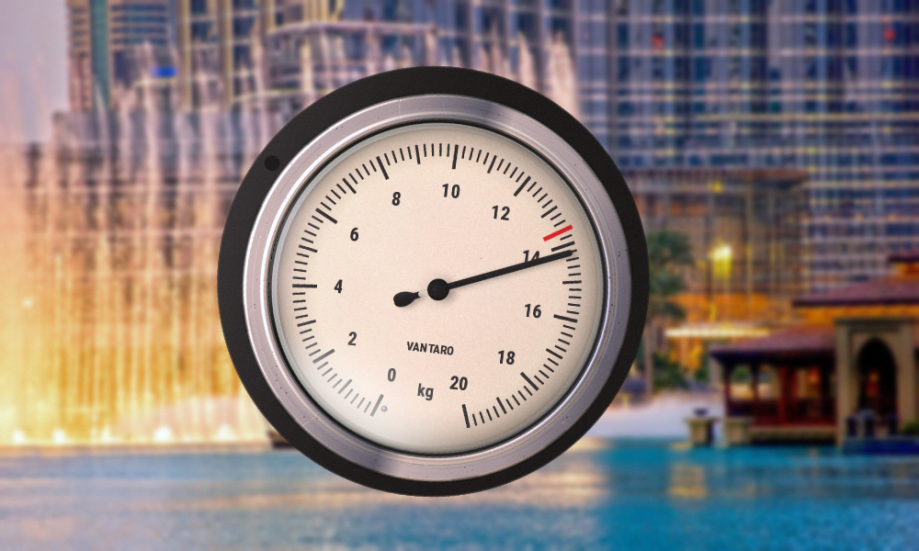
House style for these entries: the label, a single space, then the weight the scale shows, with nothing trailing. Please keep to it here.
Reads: 14.2 kg
